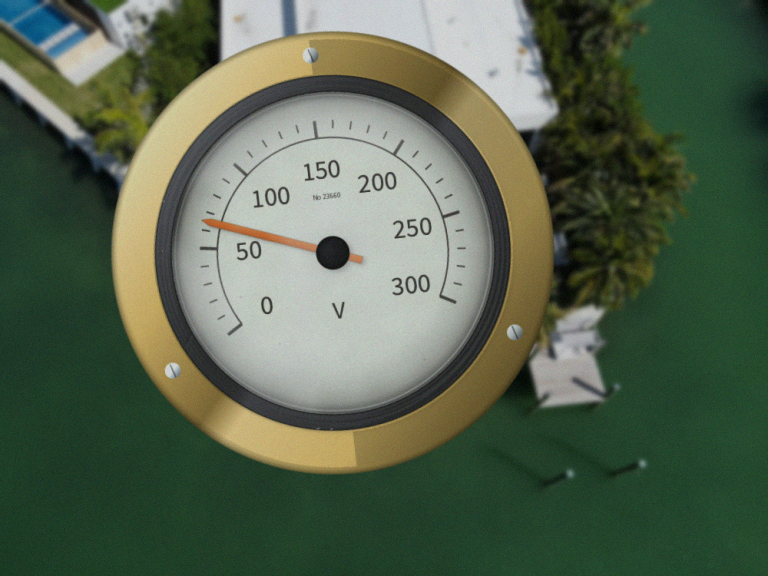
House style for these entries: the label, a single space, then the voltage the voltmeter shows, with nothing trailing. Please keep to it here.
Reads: 65 V
